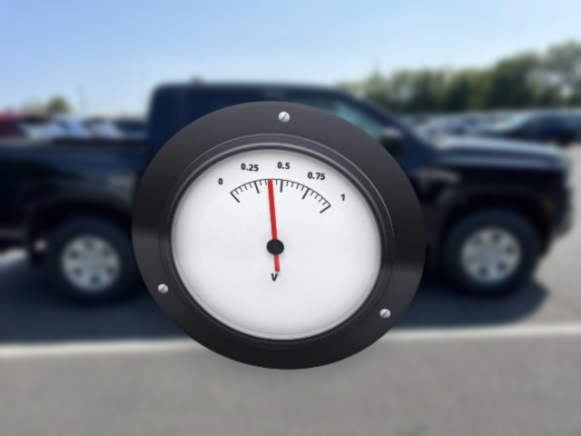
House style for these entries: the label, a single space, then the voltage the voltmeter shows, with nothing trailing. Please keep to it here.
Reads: 0.4 V
